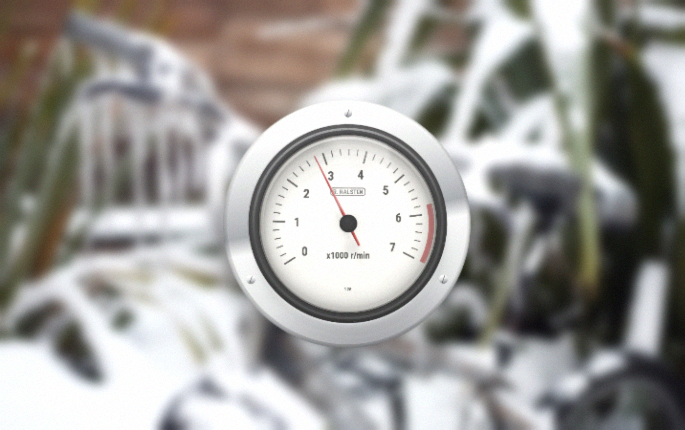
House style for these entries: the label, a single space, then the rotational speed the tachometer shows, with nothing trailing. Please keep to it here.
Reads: 2800 rpm
